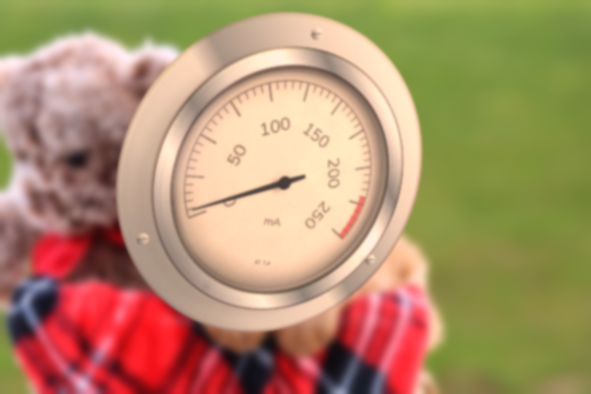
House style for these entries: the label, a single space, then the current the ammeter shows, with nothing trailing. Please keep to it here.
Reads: 5 mA
